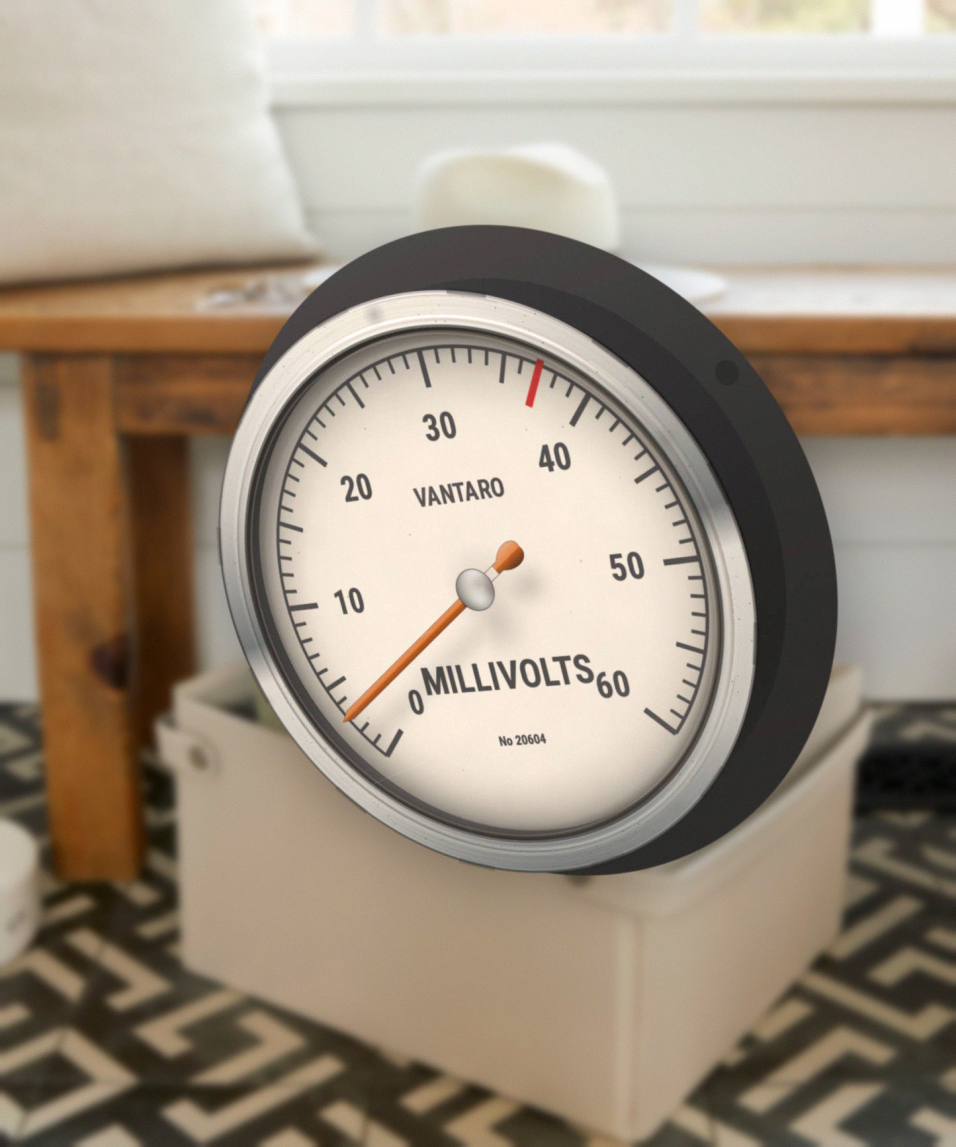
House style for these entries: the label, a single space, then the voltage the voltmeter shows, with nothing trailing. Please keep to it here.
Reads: 3 mV
